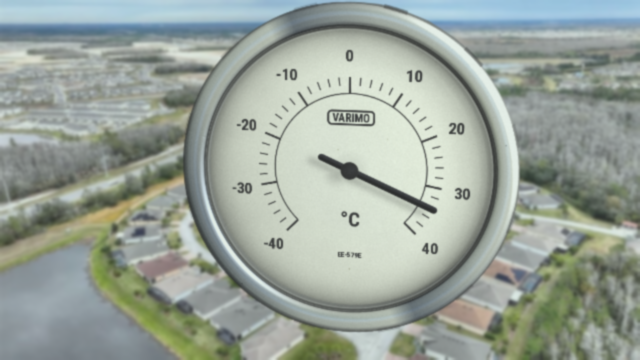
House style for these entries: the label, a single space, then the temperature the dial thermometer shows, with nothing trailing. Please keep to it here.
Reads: 34 °C
